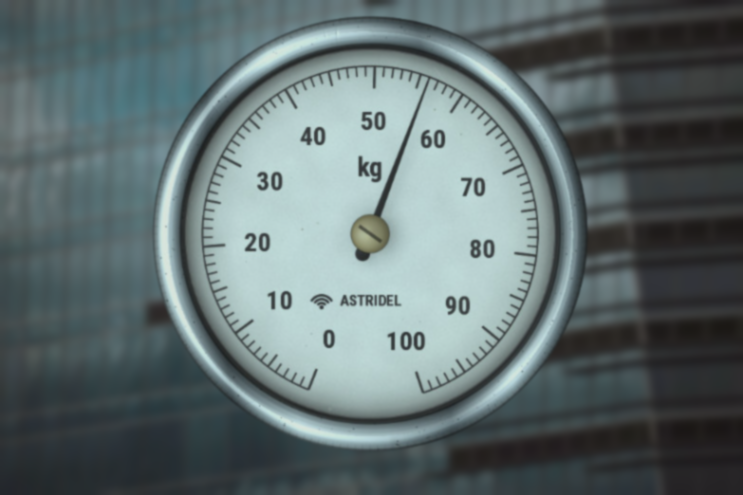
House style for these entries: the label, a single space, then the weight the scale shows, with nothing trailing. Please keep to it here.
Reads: 56 kg
